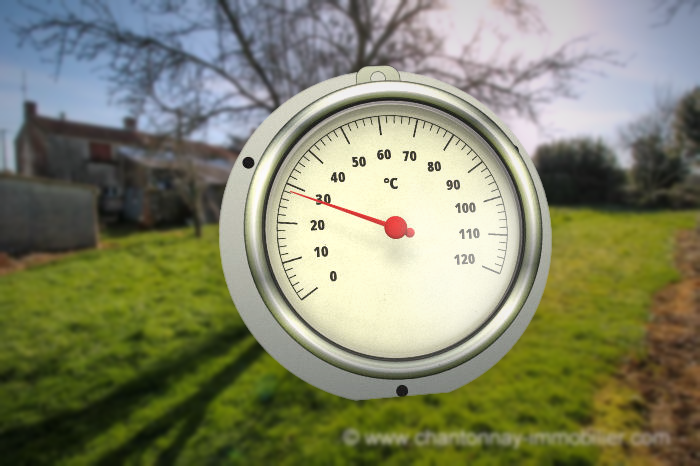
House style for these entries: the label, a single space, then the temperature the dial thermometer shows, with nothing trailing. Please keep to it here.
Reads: 28 °C
